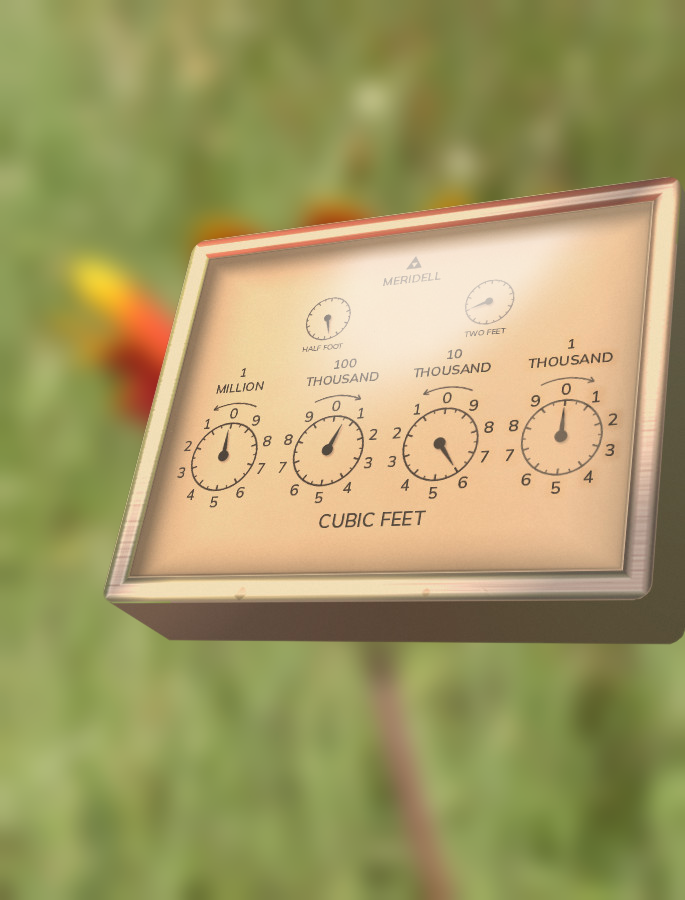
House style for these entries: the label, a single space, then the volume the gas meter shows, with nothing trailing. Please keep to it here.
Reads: 6000 ft³
